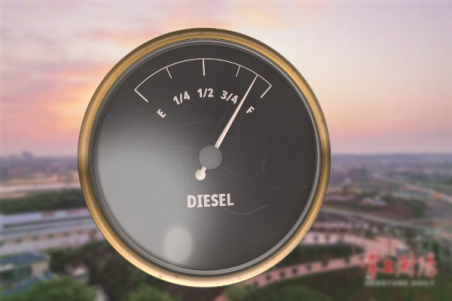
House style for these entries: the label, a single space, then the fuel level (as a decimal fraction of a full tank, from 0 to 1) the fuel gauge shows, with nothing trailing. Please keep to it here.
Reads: 0.875
